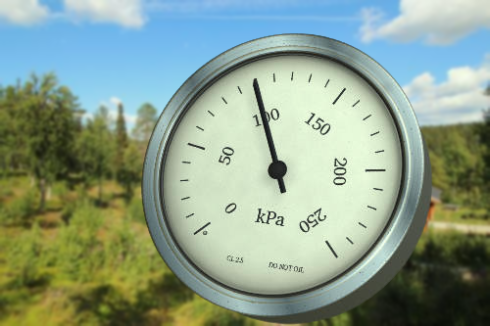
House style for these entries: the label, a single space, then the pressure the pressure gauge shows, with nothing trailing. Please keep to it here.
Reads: 100 kPa
